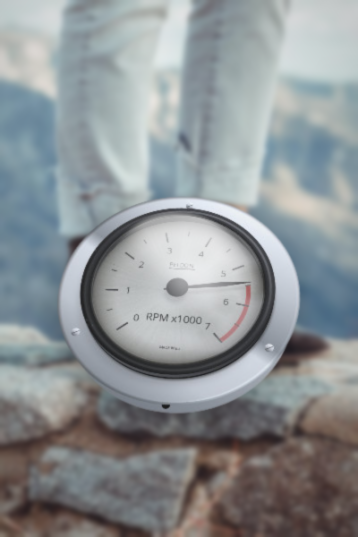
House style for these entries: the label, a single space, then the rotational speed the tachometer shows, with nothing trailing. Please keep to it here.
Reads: 5500 rpm
